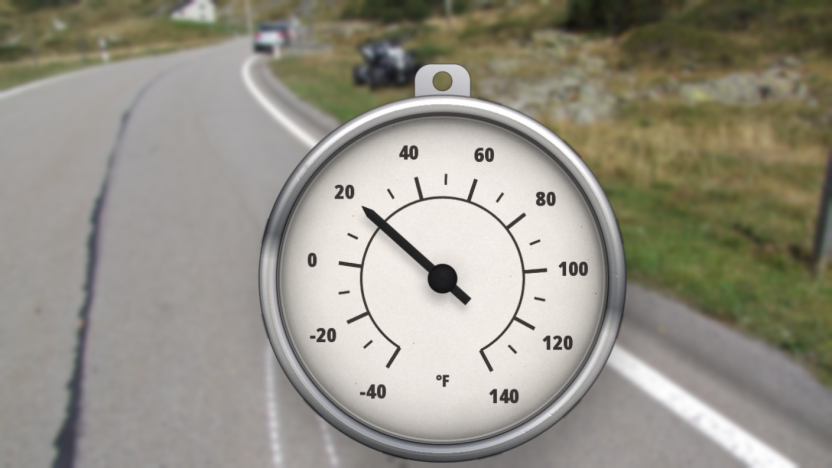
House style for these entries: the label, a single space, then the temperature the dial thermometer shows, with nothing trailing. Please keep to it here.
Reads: 20 °F
